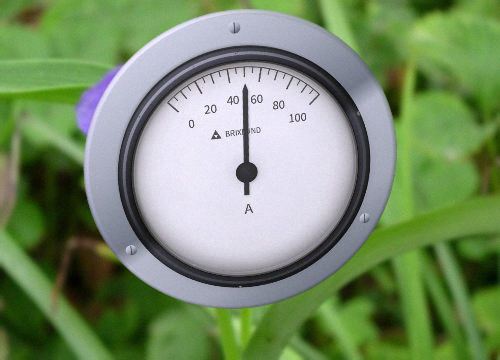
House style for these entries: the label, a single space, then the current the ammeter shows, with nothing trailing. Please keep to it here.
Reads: 50 A
